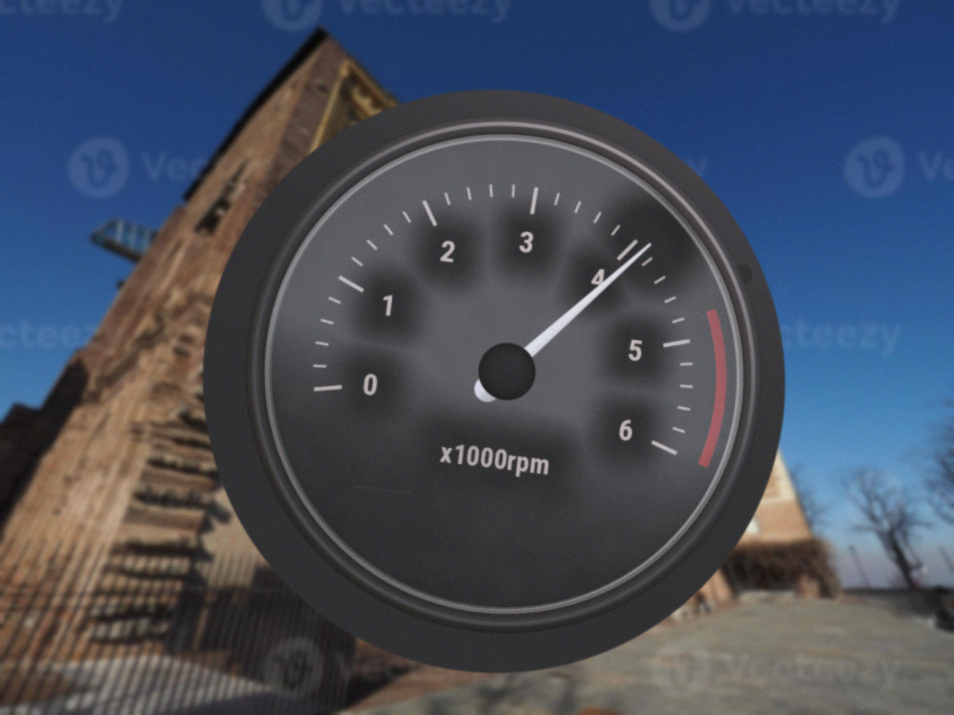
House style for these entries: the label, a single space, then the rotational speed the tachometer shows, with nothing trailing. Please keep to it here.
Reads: 4100 rpm
